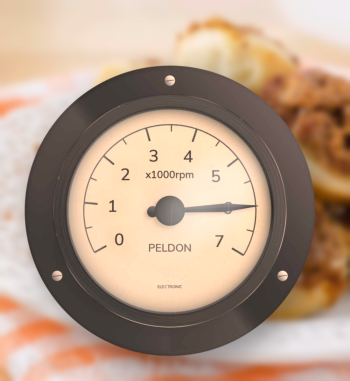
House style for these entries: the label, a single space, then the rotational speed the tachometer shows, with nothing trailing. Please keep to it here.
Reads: 6000 rpm
